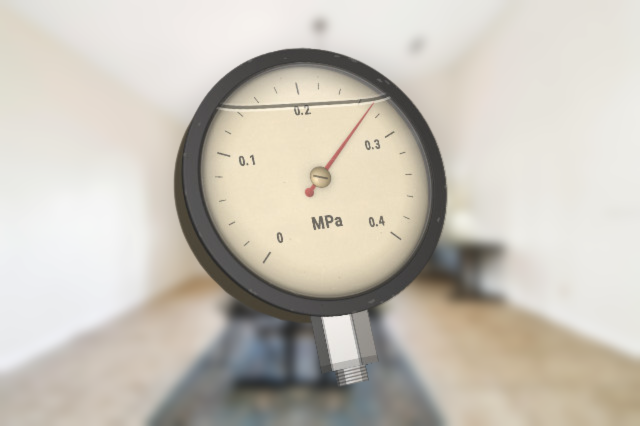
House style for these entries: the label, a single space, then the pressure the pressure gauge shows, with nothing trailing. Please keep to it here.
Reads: 0.27 MPa
